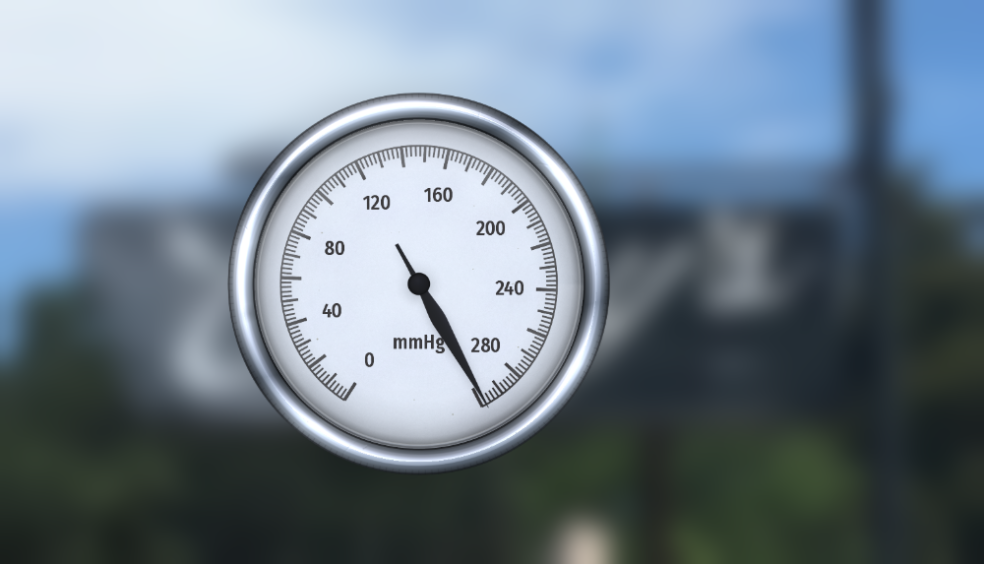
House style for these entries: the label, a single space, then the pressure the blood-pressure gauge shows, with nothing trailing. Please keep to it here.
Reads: 298 mmHg
